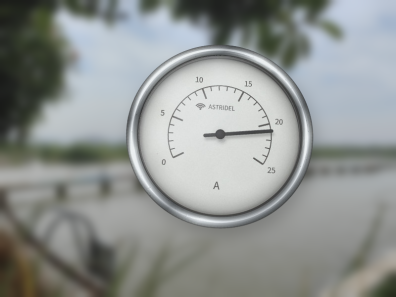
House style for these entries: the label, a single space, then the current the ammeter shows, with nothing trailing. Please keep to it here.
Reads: 21 A
